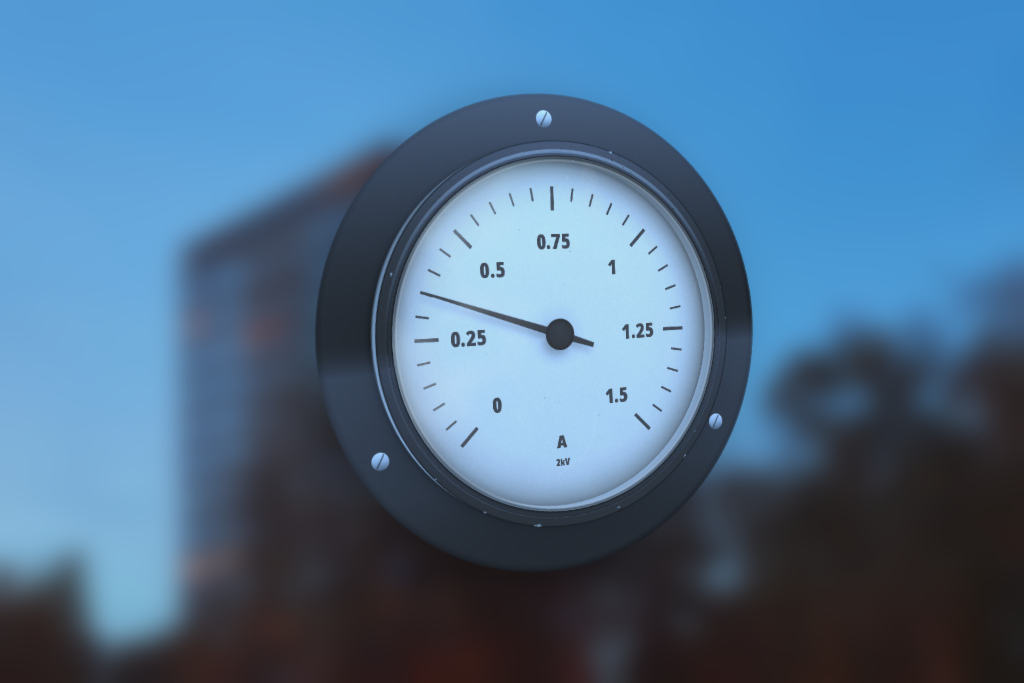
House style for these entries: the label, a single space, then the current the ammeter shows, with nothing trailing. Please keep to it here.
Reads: 0.35 A
